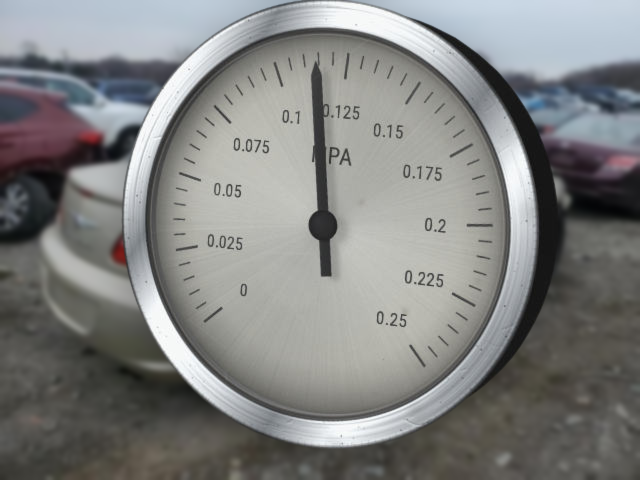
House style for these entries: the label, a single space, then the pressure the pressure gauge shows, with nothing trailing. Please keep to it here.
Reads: 0.115 MPa
